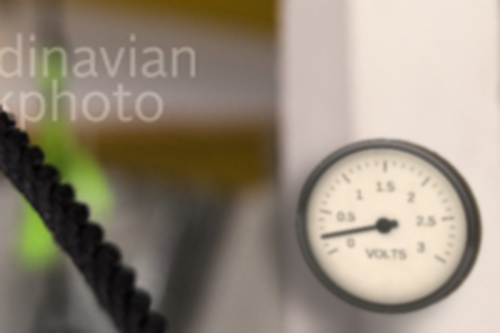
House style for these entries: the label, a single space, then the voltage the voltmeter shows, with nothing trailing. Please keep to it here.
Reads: 0.2 V
